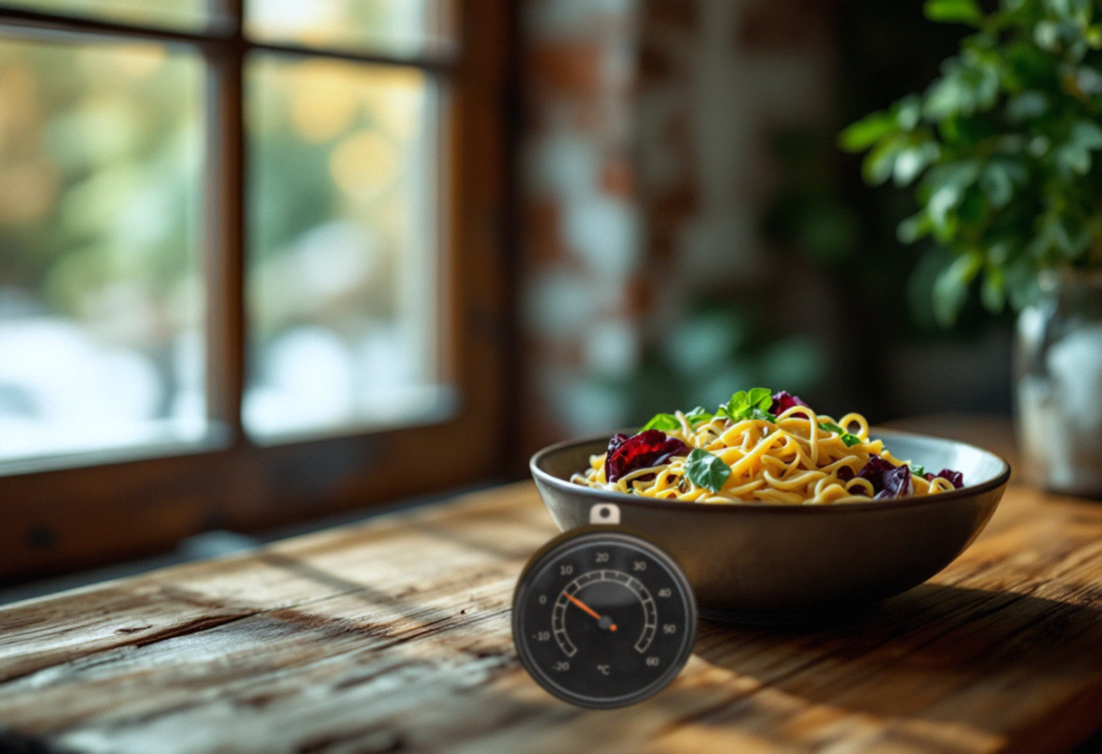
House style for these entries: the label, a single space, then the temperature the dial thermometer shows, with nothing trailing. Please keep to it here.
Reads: 5 °C
